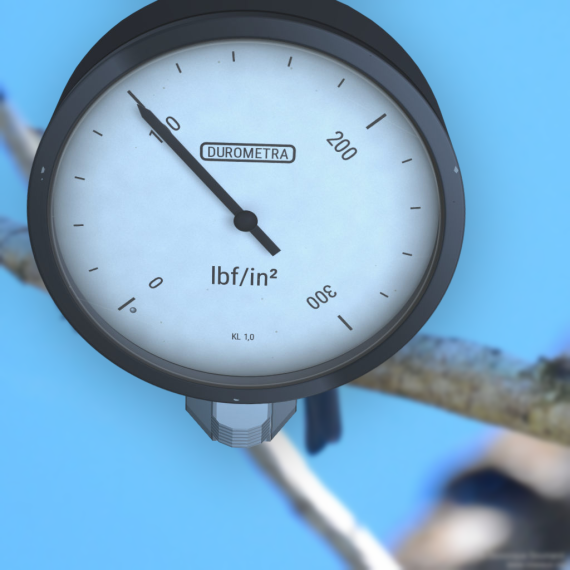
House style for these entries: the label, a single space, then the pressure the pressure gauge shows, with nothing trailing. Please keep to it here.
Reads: 100 psi
